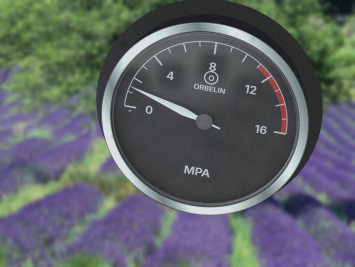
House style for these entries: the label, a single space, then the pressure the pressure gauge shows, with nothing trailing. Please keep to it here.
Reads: 1.5 MPa
